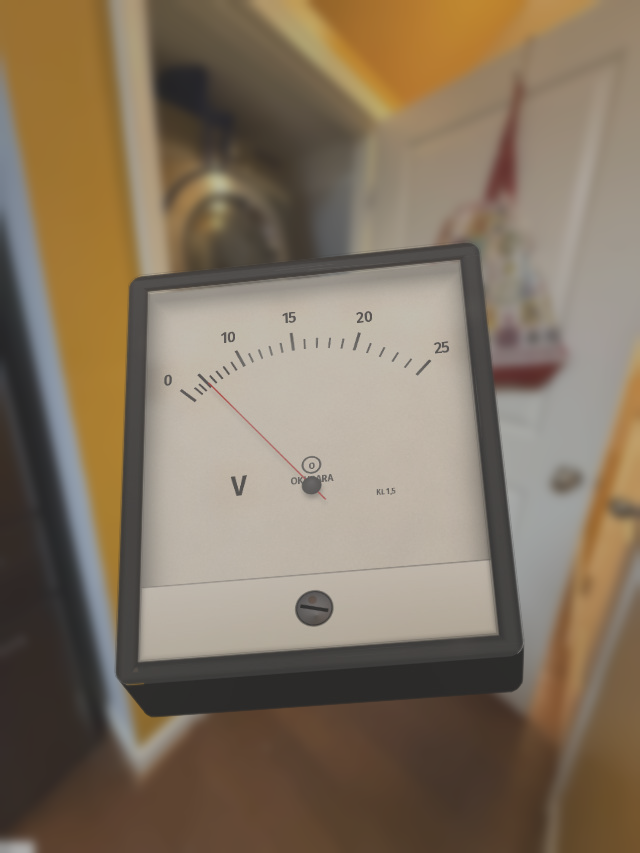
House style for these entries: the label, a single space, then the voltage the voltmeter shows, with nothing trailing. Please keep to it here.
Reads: 5 V
